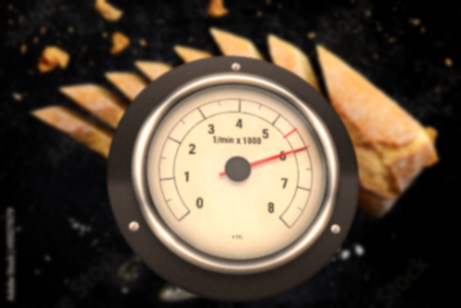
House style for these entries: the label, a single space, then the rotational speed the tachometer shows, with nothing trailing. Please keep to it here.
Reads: 6000 rpm
